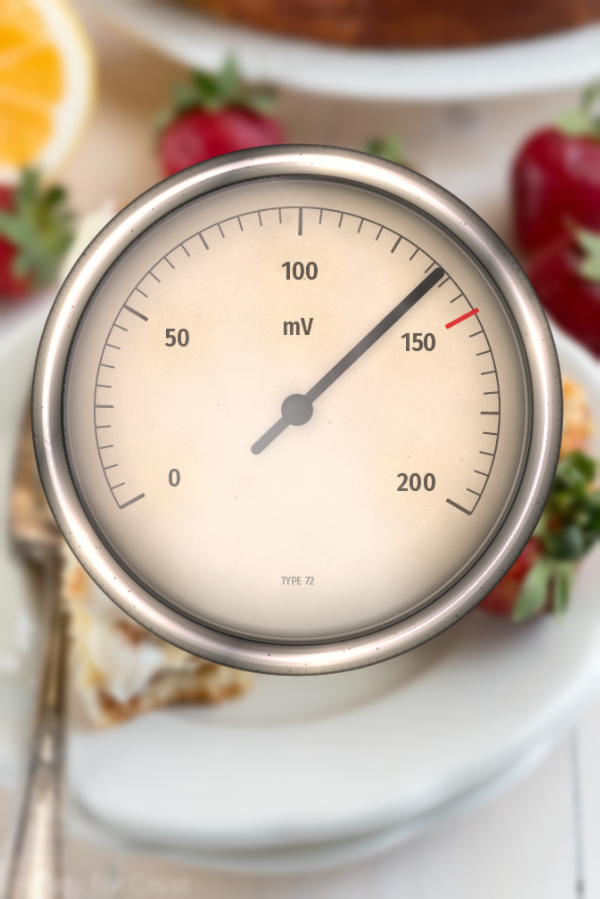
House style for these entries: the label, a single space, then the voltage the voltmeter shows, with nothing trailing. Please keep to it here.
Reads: 137.5 mV
